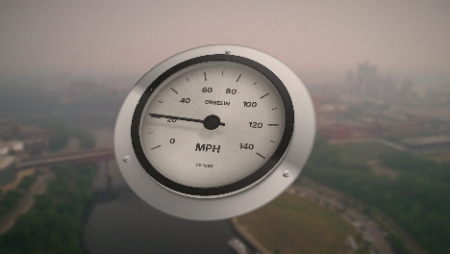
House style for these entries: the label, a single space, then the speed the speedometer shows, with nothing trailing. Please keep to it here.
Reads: 20 mph
